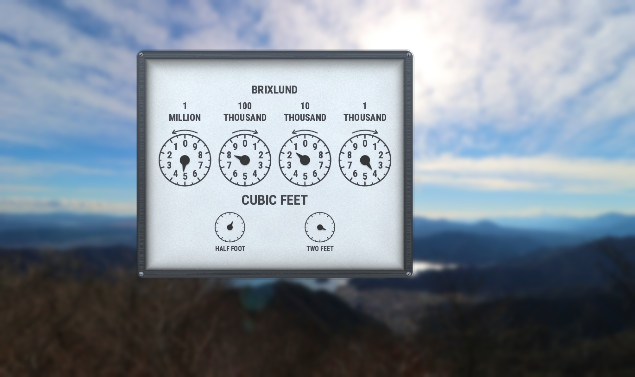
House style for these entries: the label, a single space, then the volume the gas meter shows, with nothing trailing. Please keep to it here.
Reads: 481400 ft³
